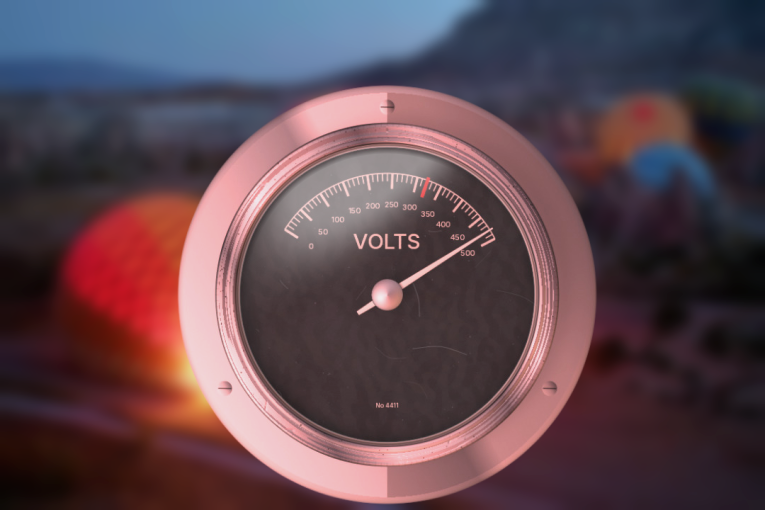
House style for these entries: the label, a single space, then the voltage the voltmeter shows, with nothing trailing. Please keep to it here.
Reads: 480 V
